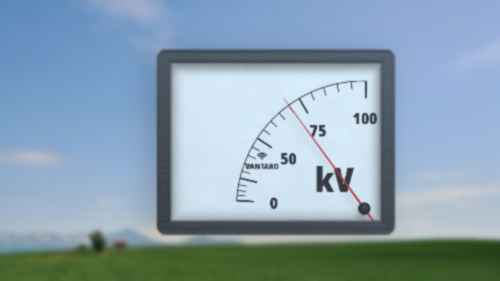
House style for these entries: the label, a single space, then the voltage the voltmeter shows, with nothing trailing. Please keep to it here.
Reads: 70 kV
